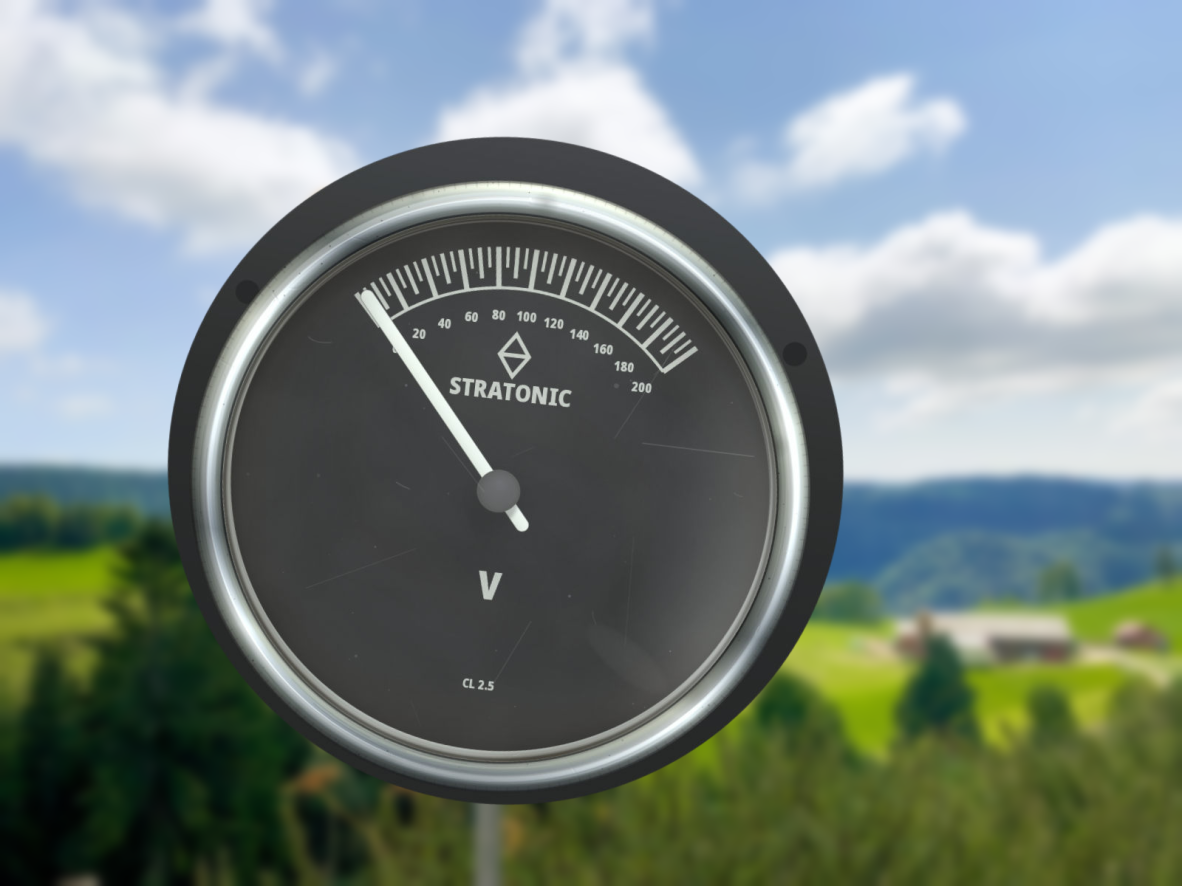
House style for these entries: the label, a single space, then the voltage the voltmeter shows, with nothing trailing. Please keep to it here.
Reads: 5 V
